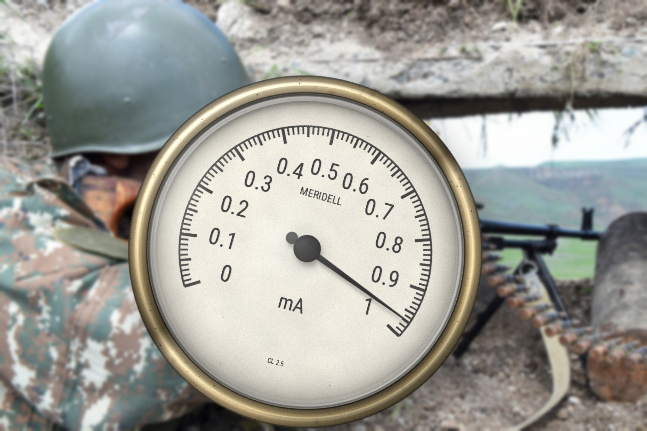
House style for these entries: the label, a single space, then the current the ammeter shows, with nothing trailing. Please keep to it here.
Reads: 0.97 mA
